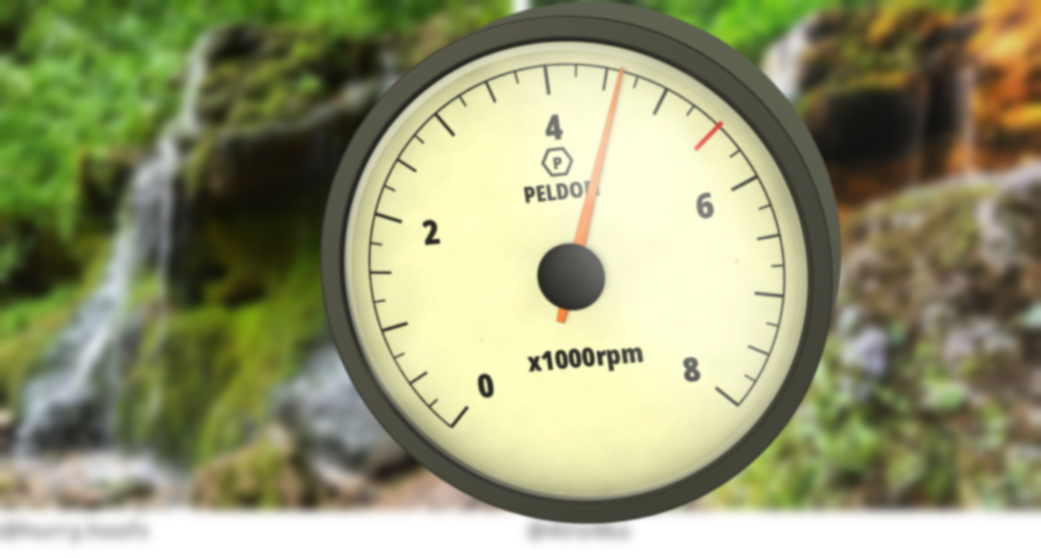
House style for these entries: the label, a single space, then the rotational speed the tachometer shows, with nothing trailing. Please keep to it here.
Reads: 4625 rpm
